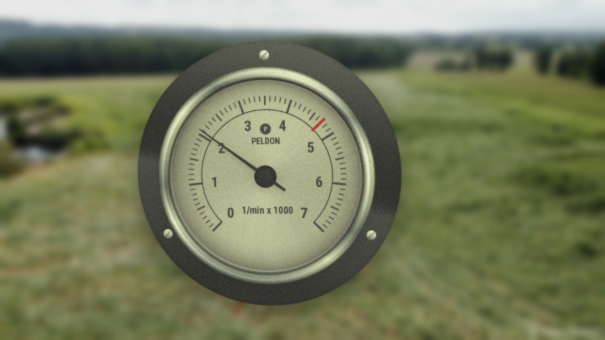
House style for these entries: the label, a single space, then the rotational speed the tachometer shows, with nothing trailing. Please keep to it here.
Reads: 2100 rpm
